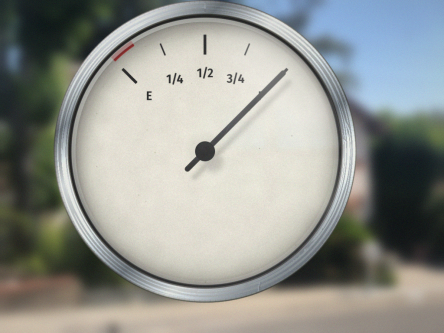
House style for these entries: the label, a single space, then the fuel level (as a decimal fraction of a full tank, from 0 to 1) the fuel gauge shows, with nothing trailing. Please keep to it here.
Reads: 1
